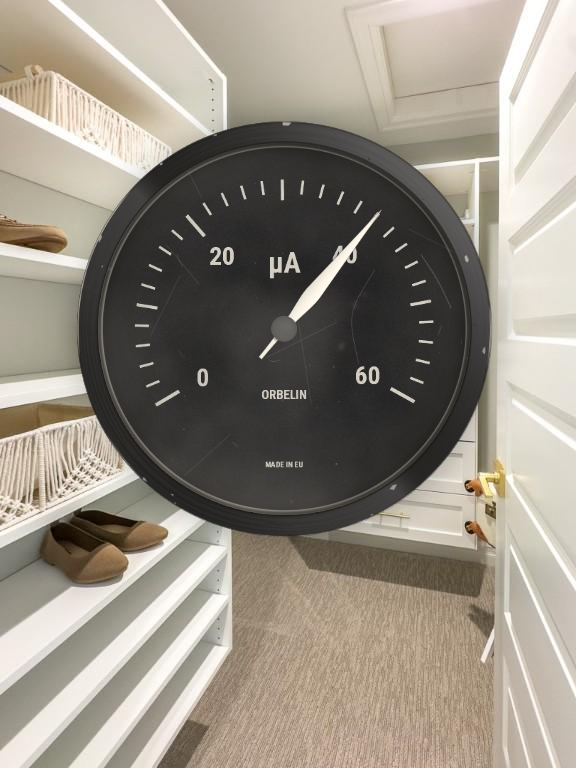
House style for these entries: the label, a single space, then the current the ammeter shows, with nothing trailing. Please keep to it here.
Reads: 40 µA
